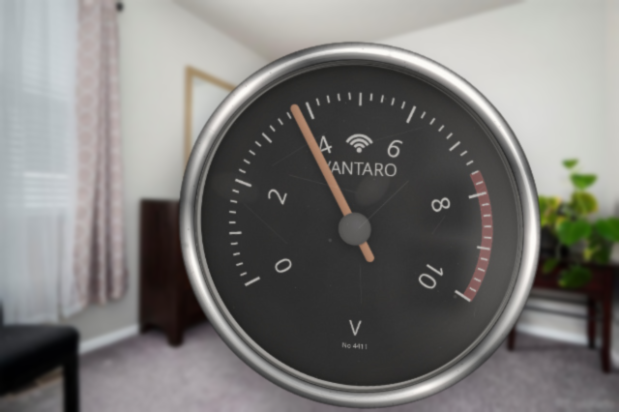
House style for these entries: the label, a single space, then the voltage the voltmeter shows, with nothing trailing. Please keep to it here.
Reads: 3.8 V
